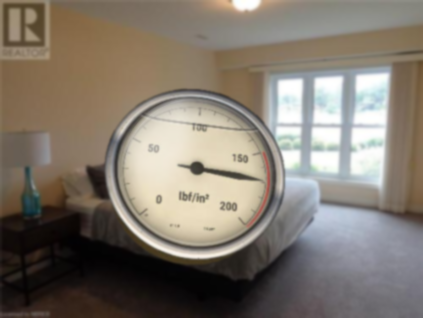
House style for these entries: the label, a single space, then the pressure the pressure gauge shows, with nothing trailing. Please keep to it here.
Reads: 170 psi
